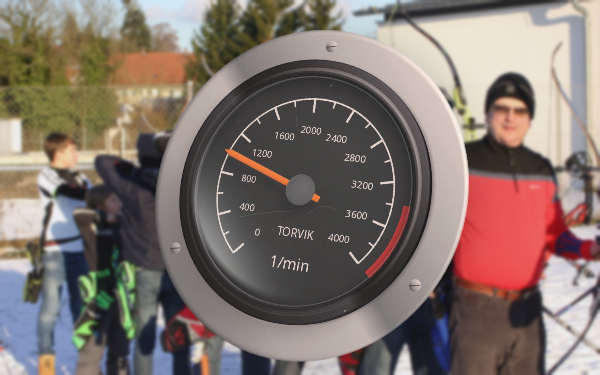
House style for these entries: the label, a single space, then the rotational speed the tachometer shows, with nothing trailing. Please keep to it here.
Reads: 1000 rpm
